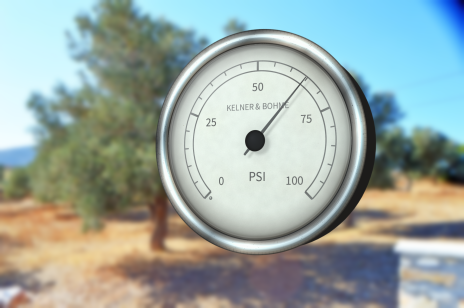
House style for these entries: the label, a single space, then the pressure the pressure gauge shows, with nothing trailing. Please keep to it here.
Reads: 65 psi
